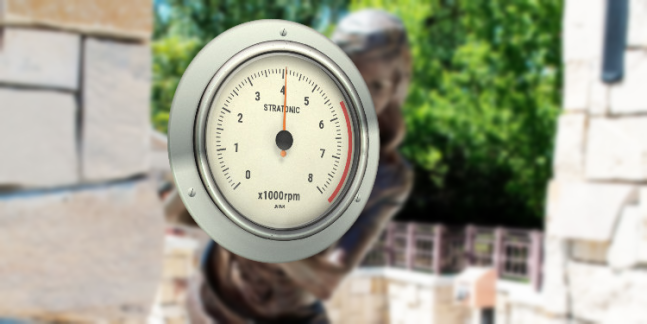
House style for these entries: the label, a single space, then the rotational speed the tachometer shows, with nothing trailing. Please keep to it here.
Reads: 4000 rpm
